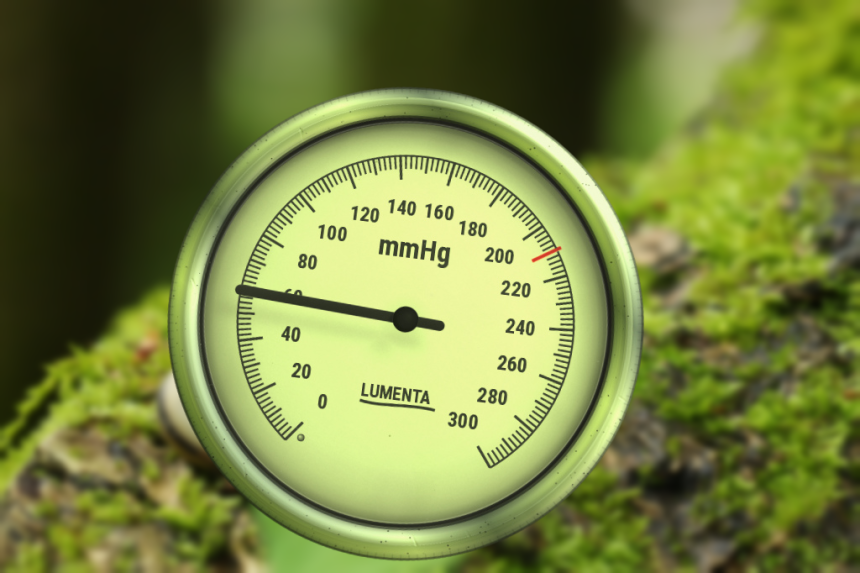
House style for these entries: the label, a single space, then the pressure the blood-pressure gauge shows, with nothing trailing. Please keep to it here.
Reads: 58 mmHg
